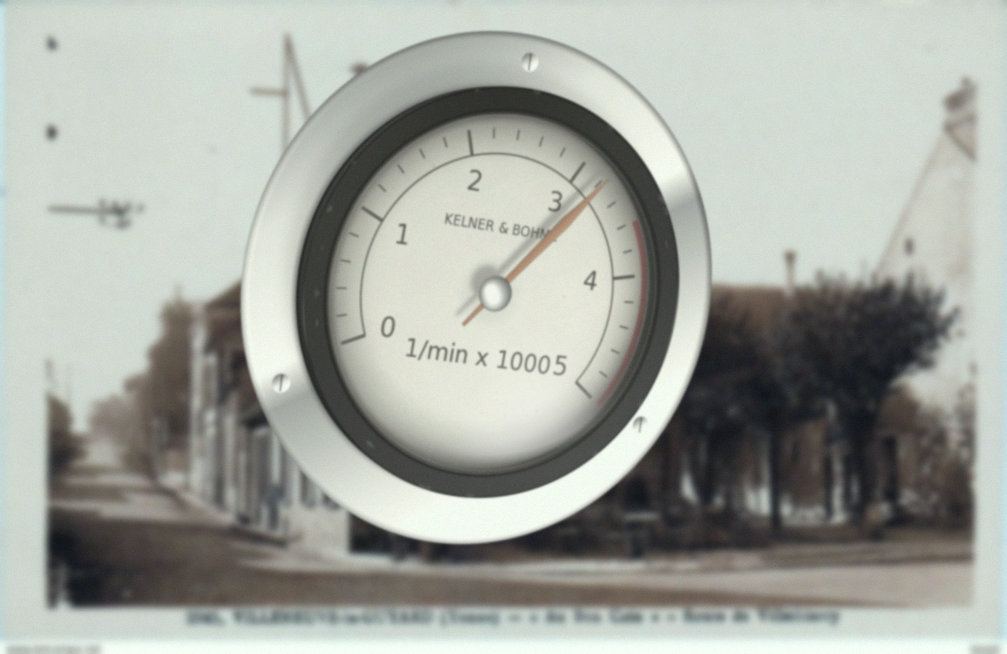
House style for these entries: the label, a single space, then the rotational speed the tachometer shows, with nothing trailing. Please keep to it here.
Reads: 3200 rpm
